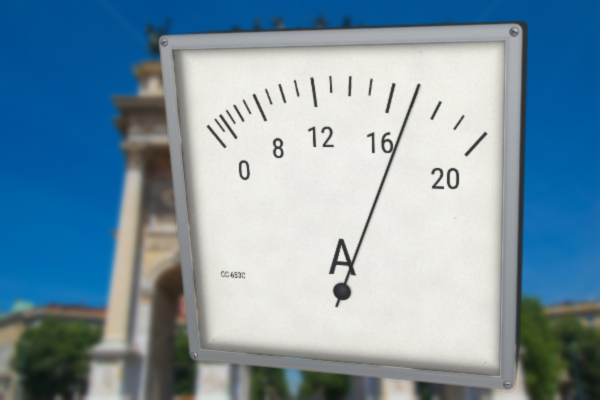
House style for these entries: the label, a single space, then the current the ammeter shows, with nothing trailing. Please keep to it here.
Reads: 17 A
